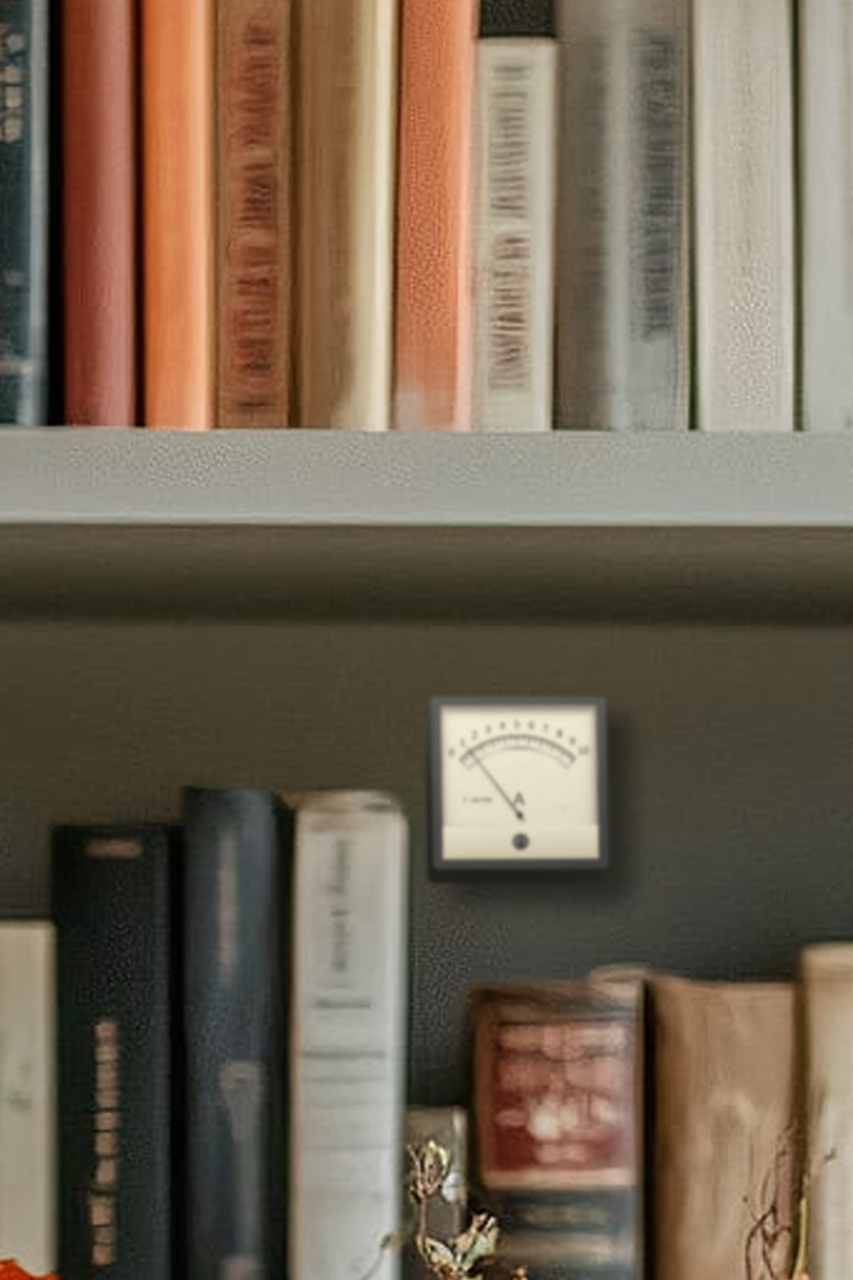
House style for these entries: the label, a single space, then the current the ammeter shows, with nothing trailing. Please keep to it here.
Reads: 1 A
